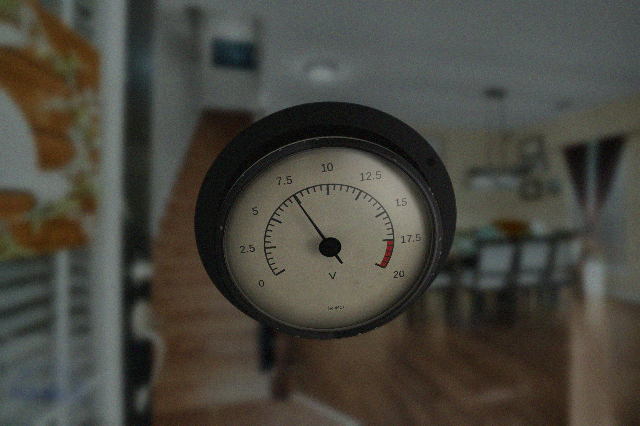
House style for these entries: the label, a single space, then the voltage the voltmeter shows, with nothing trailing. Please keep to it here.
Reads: 7.5 V
